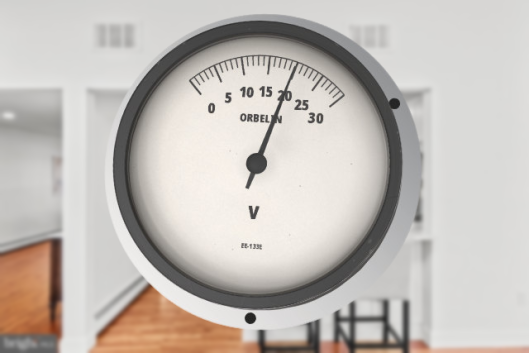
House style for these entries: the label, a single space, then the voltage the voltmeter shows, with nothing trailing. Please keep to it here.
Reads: 20 V
